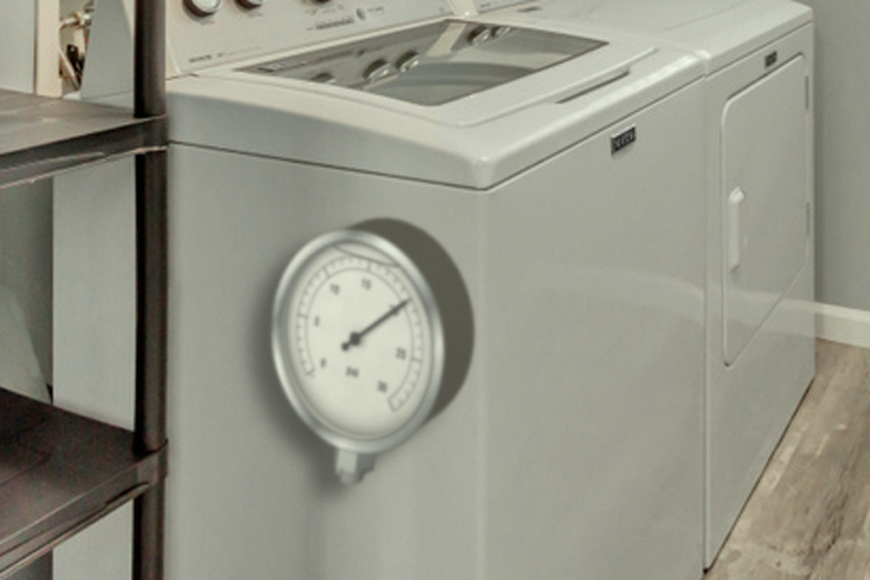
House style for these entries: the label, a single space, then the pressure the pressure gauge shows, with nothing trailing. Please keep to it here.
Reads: 20 psi
